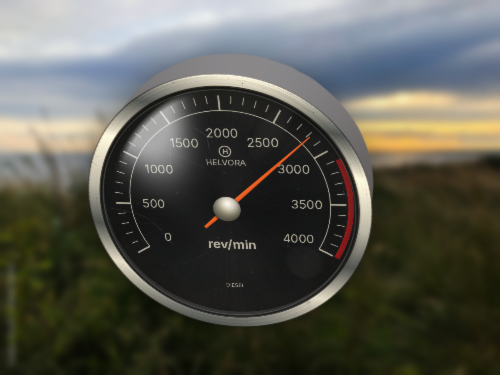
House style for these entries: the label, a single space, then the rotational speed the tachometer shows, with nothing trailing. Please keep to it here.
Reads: 2800 rpm
